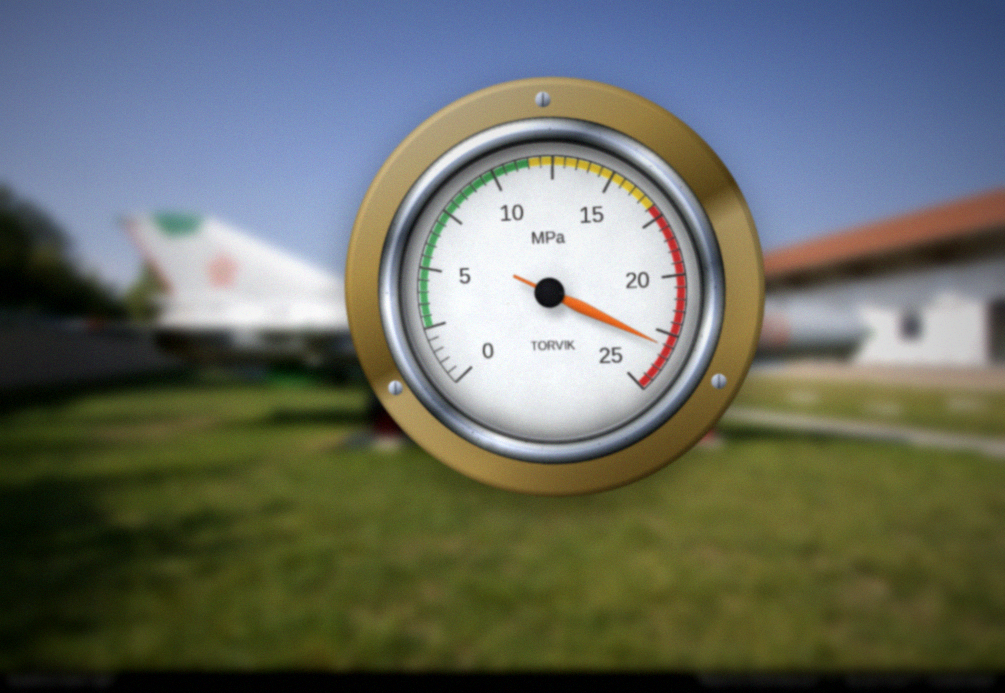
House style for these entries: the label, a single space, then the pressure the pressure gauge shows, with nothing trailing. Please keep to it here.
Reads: 23 MPa
